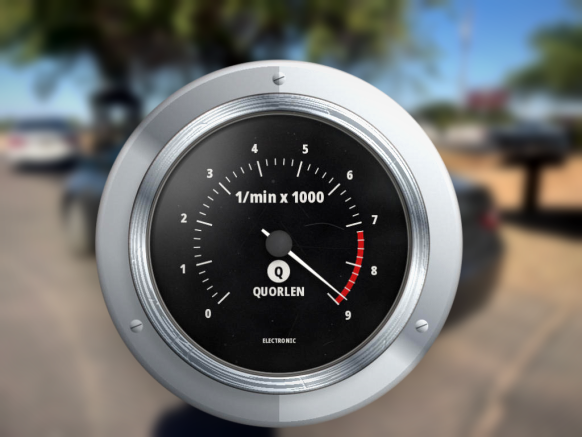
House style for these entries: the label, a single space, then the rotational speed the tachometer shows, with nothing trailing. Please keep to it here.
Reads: 8800 rpm
